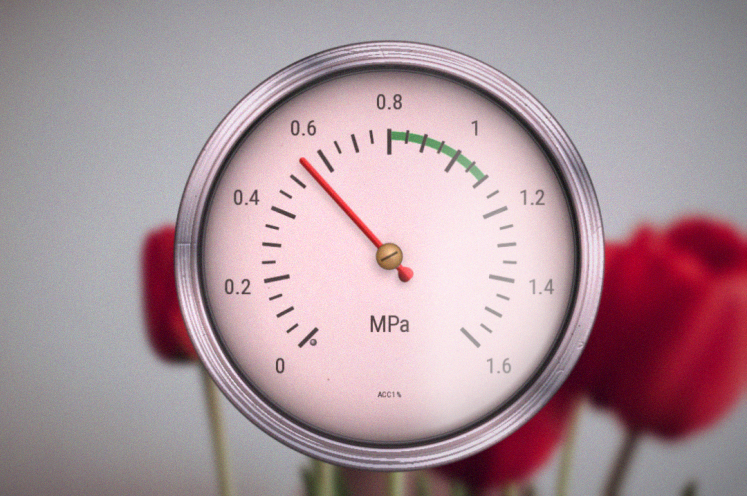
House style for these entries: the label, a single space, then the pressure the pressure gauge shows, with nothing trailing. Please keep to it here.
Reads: 0.55 MPa
